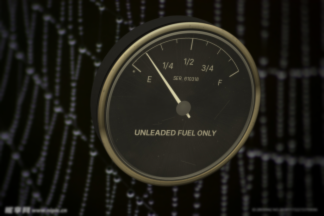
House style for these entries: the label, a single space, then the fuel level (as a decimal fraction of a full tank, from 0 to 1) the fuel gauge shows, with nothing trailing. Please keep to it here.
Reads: 0.125
